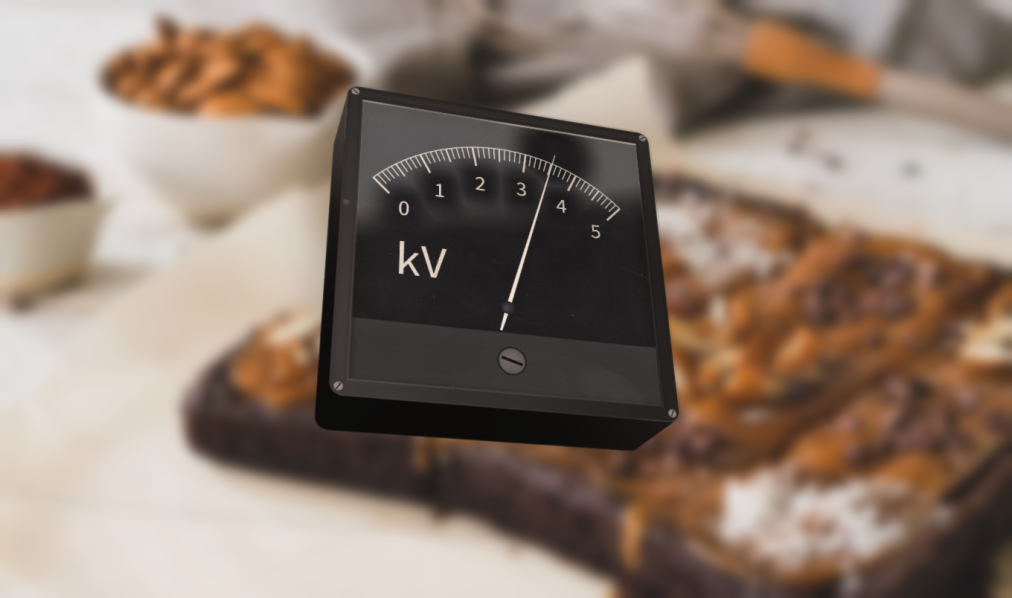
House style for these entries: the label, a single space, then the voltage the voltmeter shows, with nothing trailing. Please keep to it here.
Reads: 3.5 kV
